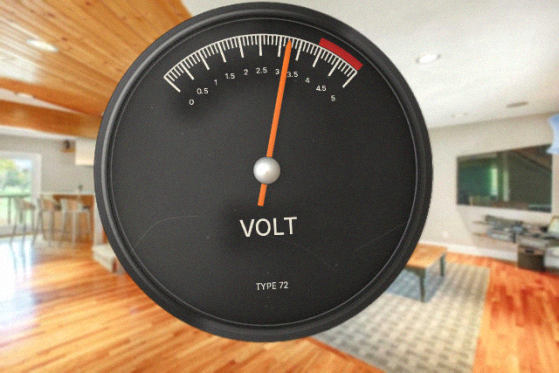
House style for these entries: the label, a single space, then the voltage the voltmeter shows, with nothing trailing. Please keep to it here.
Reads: 3.2 V
